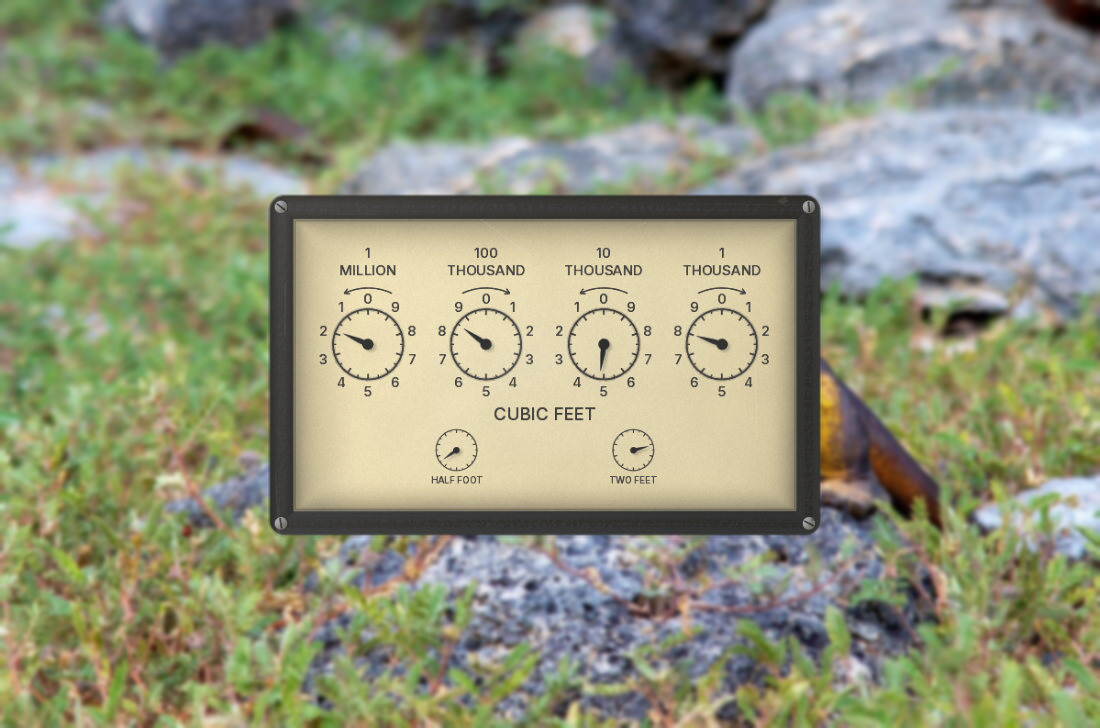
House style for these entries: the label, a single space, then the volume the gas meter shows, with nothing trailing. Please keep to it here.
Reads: 184800 ft³
